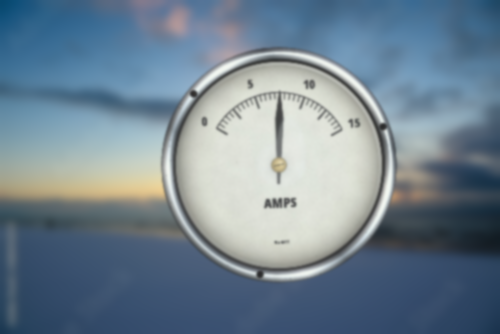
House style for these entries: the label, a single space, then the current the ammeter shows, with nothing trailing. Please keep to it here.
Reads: 7.5 A
